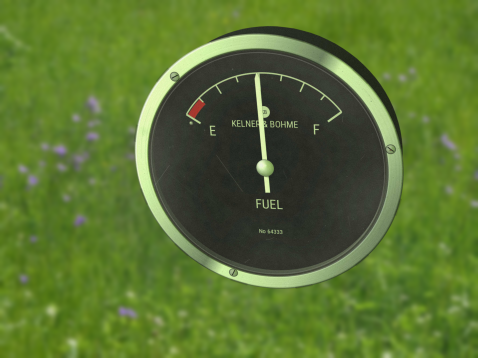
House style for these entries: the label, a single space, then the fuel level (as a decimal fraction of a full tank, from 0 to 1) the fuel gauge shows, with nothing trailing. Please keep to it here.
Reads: 0.5
